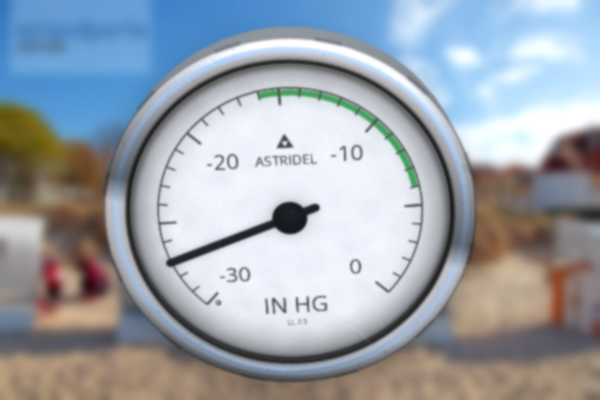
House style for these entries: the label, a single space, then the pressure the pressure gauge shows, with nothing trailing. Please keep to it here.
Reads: -27 inHg
